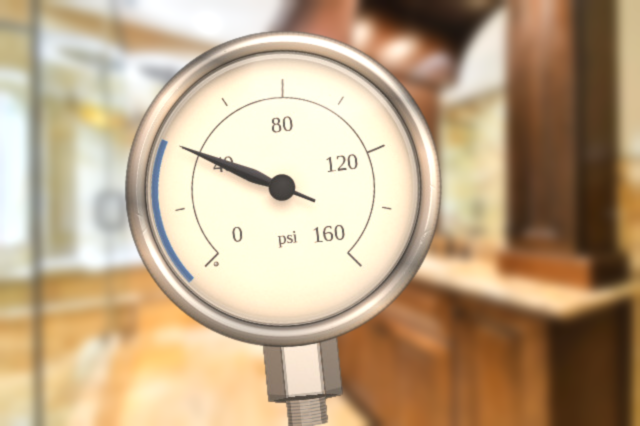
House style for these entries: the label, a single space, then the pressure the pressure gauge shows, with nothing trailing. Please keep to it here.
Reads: 40 psi
